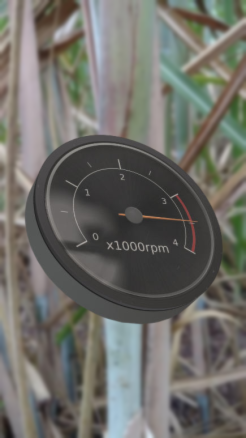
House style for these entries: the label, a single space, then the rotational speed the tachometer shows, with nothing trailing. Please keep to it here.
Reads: 3500 rpm
